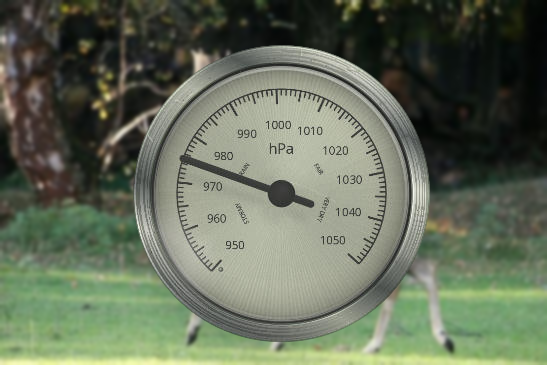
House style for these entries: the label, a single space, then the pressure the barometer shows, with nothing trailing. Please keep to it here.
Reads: 975 hPa
